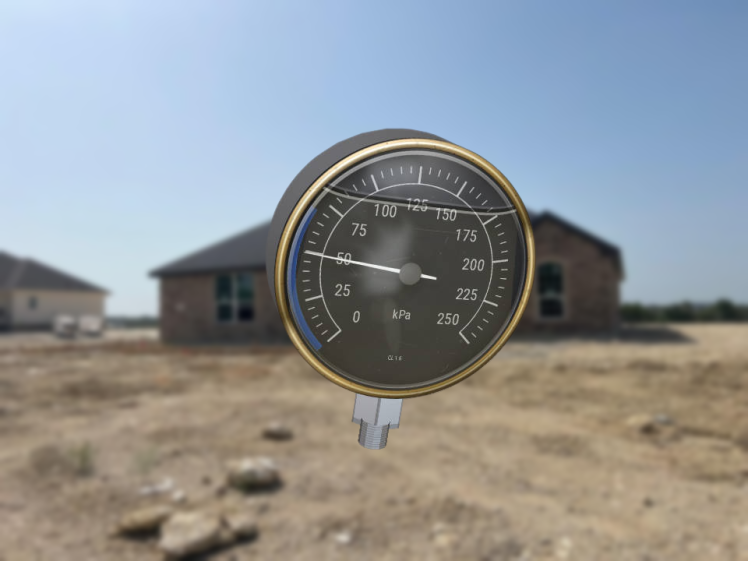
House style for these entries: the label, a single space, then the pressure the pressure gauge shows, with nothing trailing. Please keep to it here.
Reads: 50 kPa
